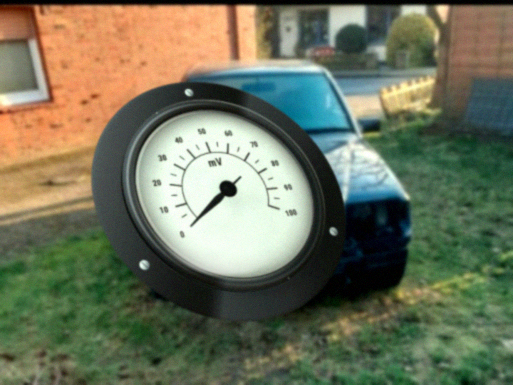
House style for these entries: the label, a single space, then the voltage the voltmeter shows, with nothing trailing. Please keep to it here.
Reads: 0 mV
